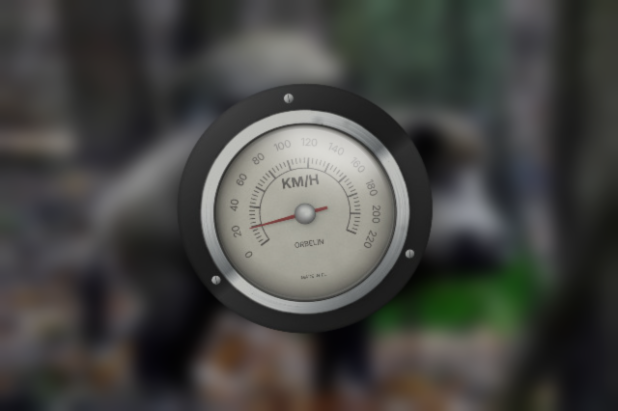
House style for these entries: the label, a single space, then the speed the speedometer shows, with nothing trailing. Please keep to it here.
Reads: 20 km/h
